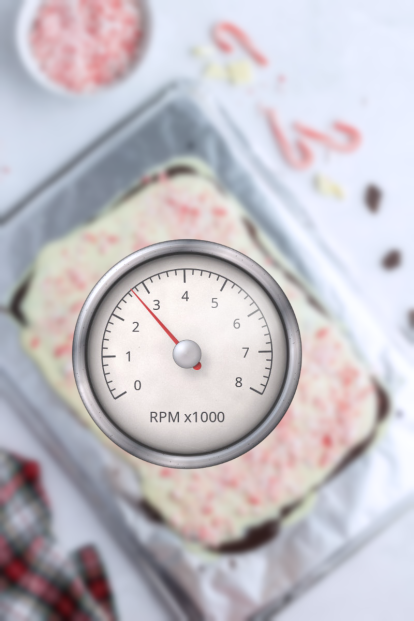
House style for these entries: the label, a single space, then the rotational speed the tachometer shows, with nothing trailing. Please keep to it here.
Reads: 2700 rpm
